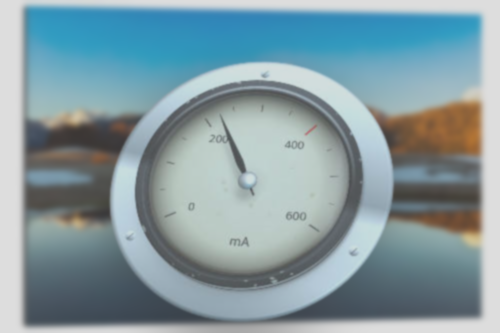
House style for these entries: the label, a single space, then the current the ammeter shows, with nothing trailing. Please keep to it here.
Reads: 225 mA
